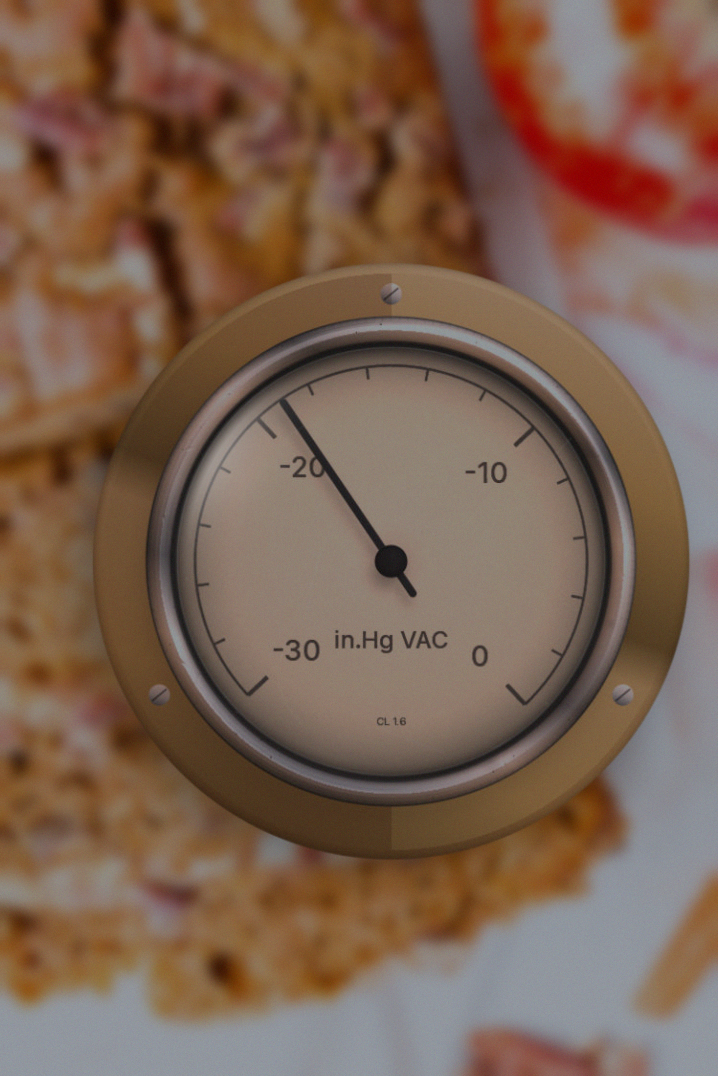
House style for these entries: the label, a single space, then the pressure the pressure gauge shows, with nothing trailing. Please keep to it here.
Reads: -19 inHg
